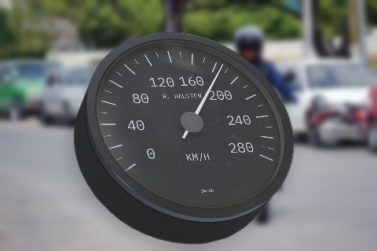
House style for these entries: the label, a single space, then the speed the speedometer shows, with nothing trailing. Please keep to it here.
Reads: 185 km/h
